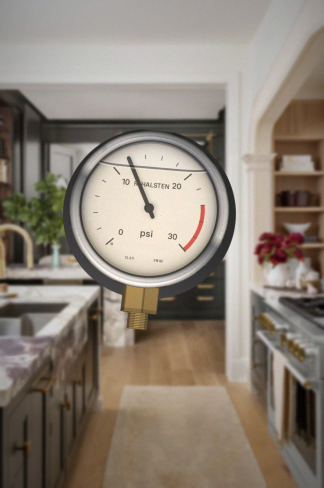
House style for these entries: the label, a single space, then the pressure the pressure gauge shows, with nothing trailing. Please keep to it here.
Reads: 12 psi
